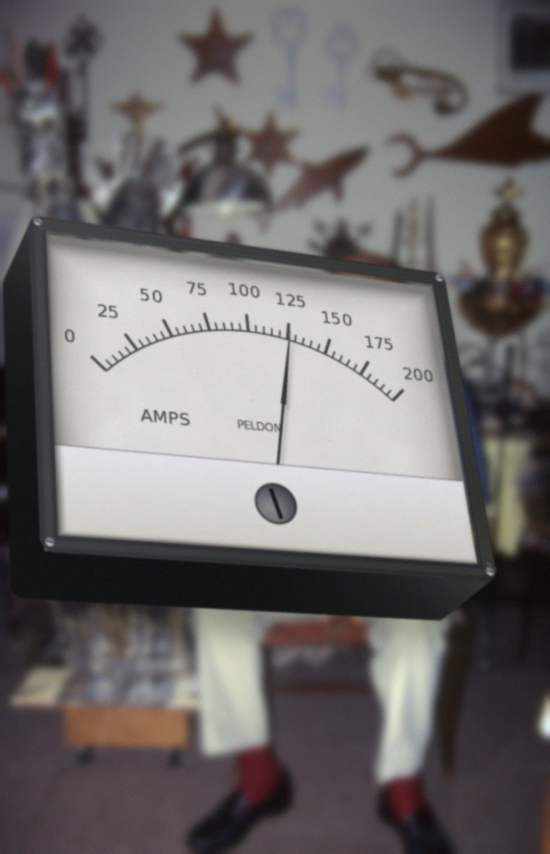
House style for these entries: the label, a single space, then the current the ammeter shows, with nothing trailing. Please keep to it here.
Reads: 125 A
